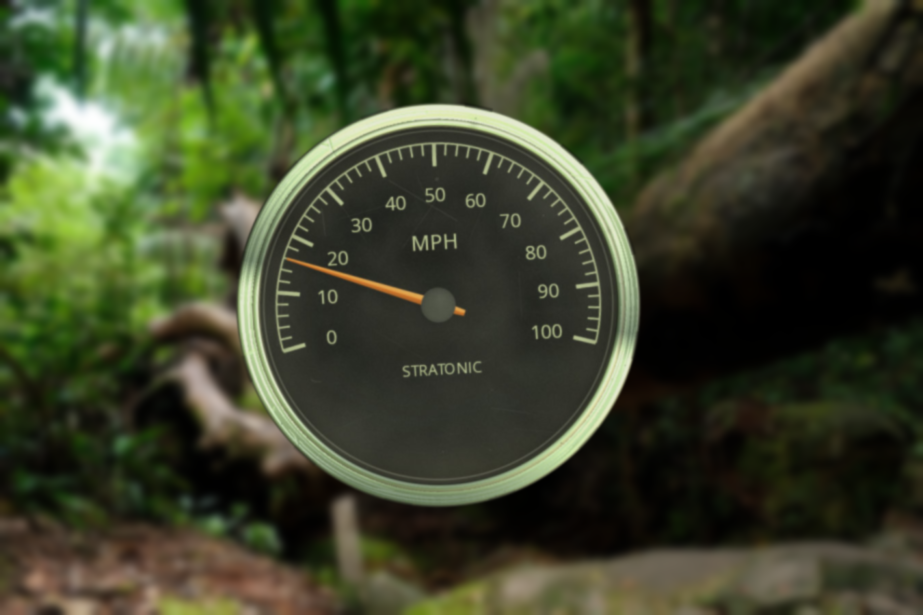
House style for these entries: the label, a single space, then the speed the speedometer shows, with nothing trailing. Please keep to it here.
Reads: 16 mph
